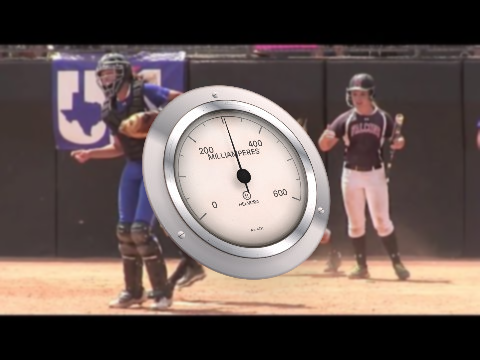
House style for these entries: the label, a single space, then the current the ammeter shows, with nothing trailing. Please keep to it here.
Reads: 300 mA
